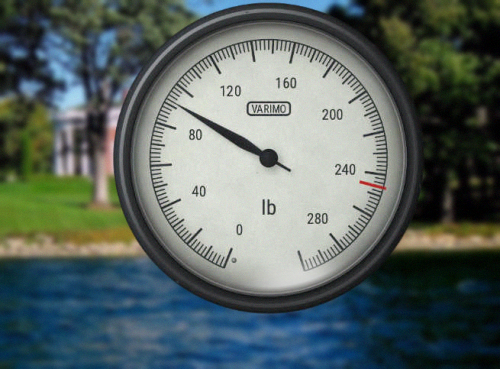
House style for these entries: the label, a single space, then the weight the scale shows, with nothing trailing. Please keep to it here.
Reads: 92 lb
